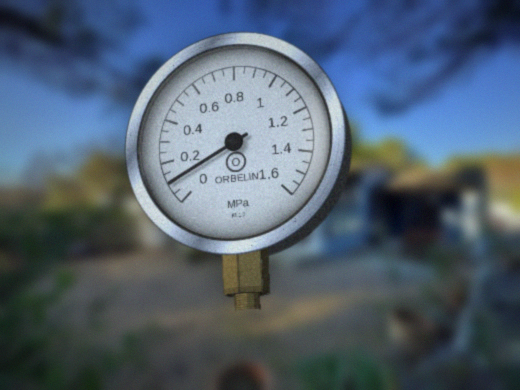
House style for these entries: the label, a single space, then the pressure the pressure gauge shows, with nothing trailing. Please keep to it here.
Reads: 0.1 MPa
